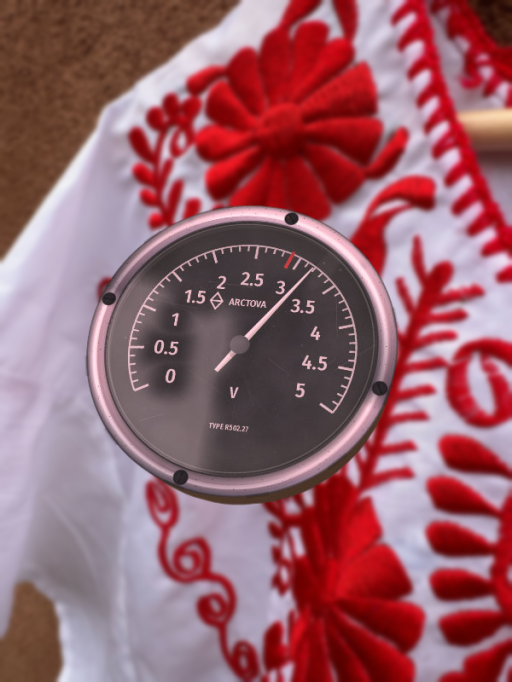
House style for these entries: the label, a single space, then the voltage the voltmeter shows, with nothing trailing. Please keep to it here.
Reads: 3.2 V
